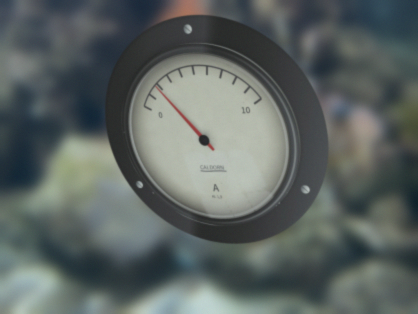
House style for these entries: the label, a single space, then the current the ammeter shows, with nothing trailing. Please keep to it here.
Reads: 2 A
